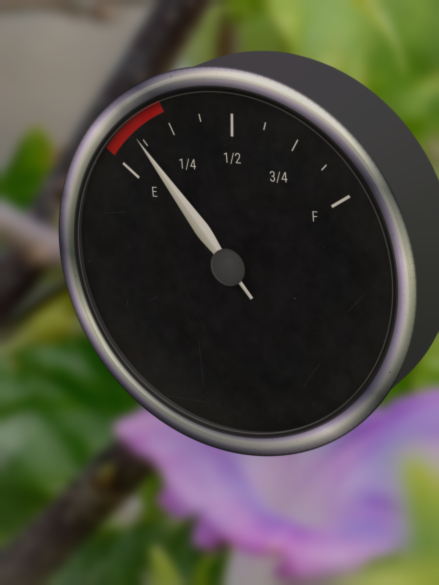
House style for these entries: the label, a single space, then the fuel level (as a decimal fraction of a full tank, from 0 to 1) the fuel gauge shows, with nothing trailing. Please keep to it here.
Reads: 0.125
